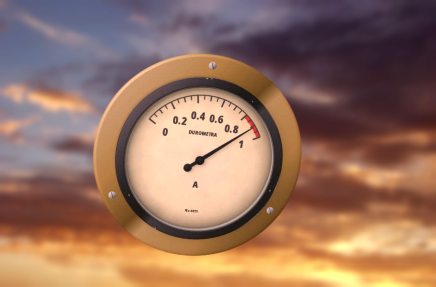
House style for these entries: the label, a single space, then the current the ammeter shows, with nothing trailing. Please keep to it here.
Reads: 0.9 A
